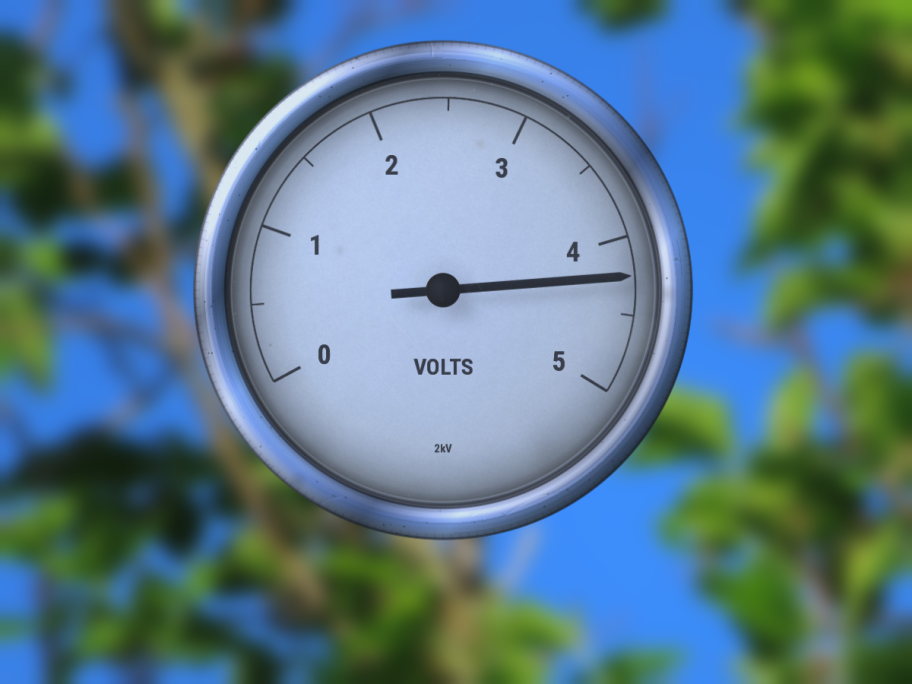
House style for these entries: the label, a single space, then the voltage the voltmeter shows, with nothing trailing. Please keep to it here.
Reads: 4.25 V
